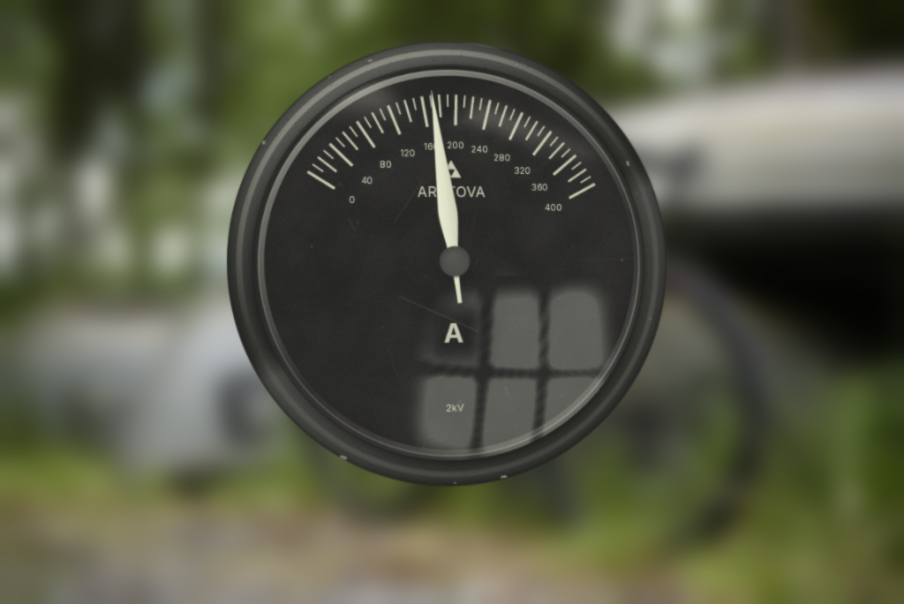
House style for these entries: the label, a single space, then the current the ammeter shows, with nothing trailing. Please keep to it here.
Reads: 170 A
